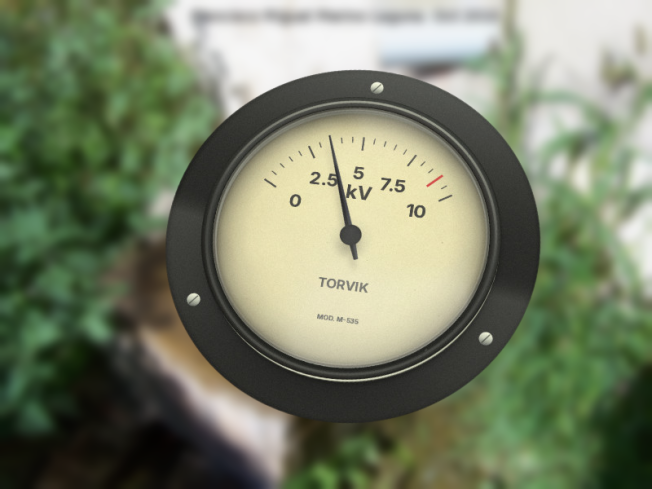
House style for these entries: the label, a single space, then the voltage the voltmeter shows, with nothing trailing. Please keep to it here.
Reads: 3.5 kV
